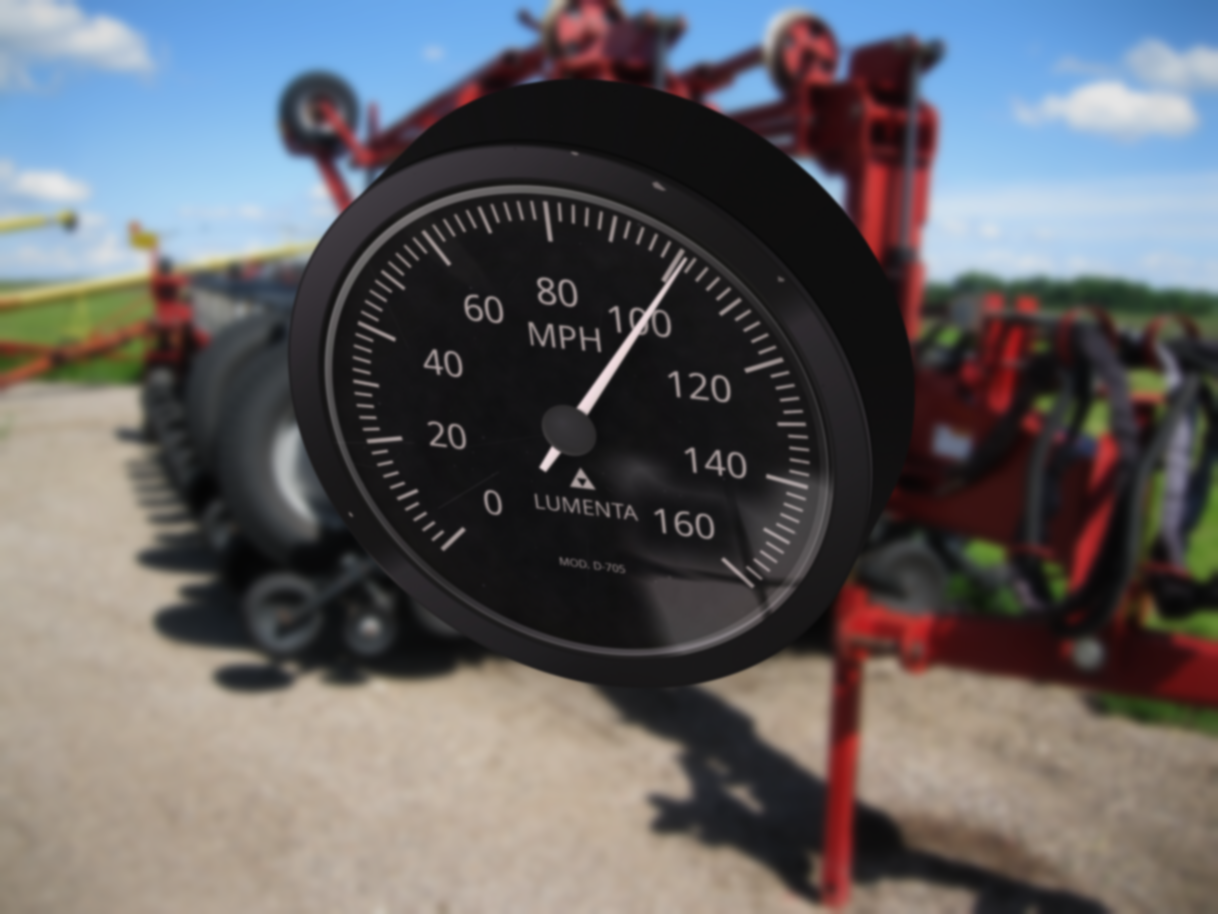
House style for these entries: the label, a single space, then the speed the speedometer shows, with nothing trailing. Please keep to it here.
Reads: 101 mph
